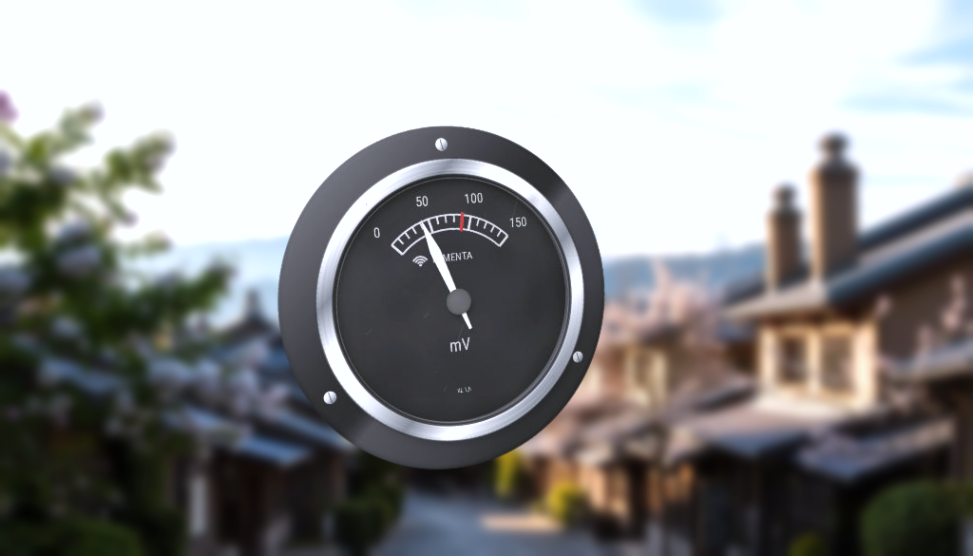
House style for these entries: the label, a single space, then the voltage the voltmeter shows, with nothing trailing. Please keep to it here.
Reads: 40 mV
